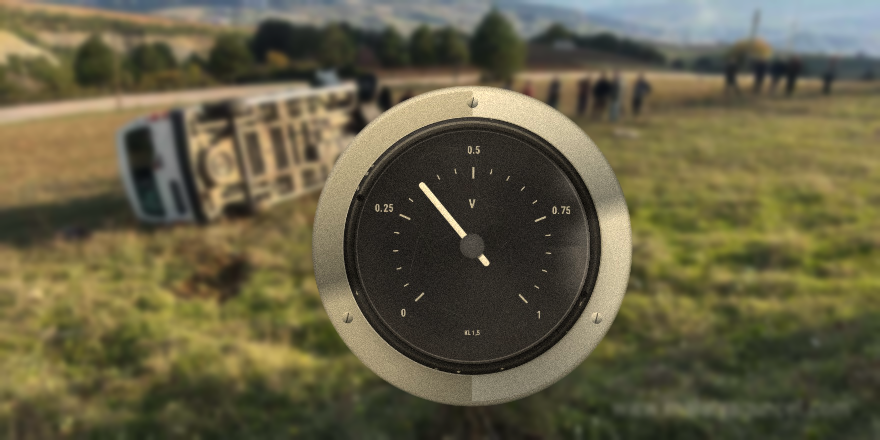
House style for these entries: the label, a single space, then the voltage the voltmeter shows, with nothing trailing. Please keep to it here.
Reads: 0.35 V
